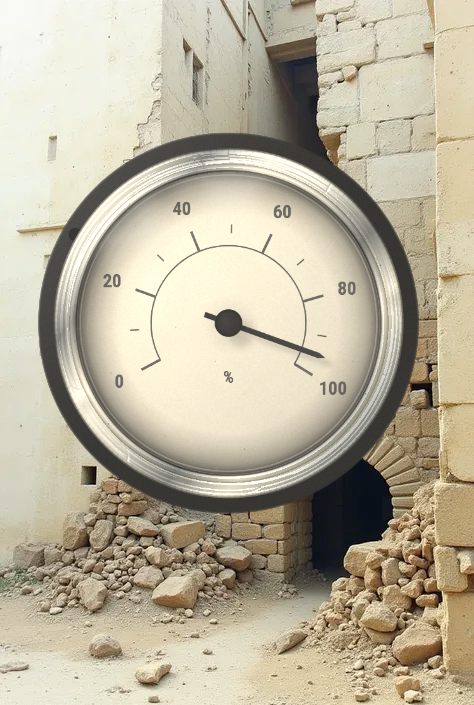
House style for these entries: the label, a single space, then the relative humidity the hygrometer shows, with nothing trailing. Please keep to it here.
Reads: 95 %
